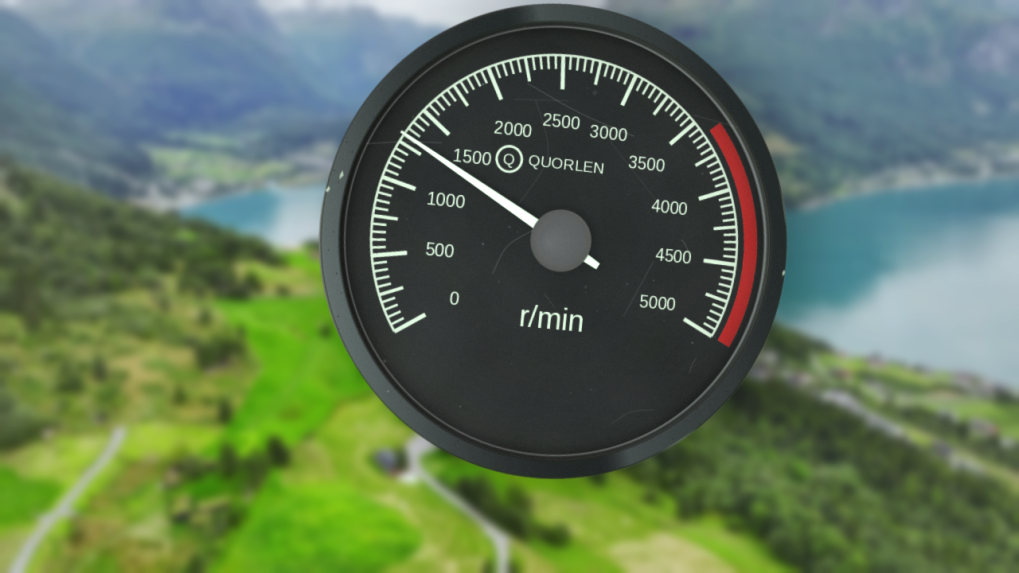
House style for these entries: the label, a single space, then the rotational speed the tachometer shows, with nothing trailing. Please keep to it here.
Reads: 1300 rpm
